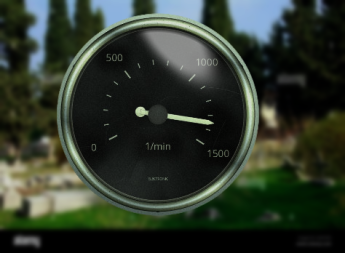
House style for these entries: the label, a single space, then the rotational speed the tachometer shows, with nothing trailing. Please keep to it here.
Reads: 1350 rpm
